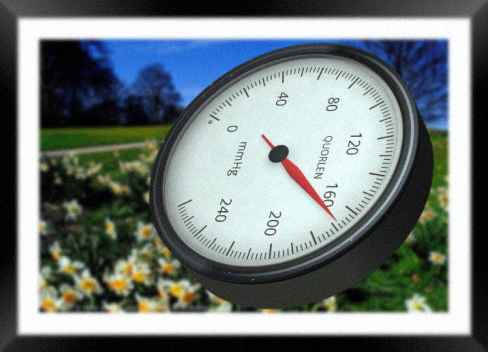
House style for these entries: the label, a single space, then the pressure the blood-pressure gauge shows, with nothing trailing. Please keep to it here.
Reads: 168 mmHg
